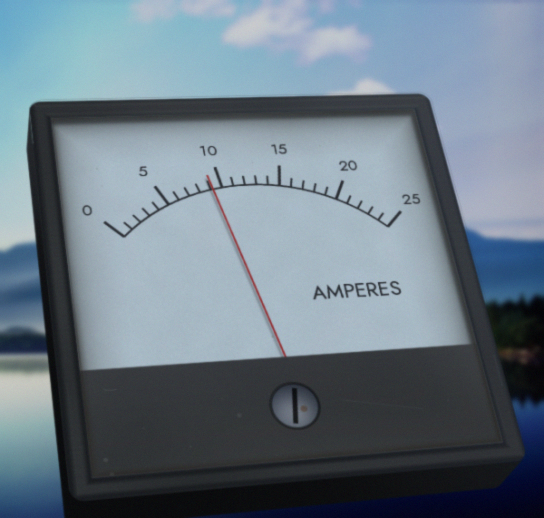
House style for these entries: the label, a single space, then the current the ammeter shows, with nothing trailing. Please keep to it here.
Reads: 9 A
